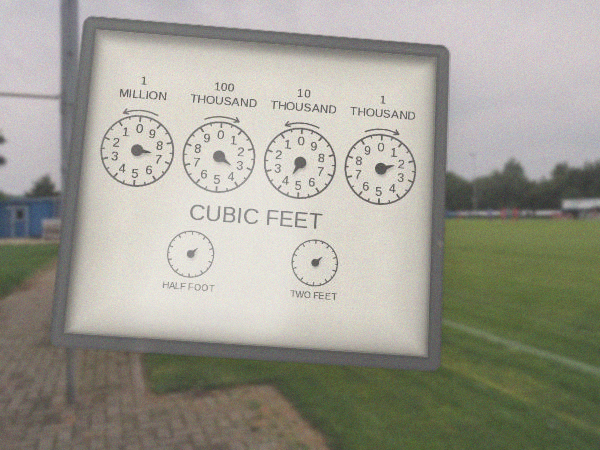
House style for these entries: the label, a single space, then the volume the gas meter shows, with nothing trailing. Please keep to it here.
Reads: 734200 ft³
